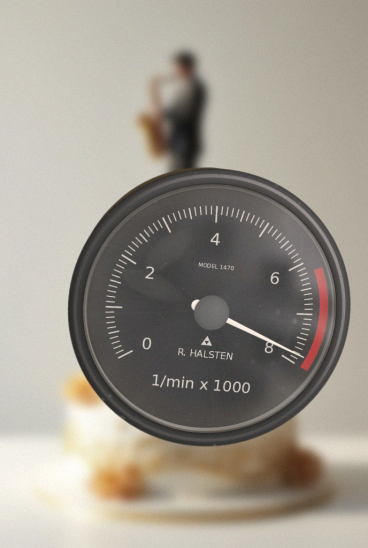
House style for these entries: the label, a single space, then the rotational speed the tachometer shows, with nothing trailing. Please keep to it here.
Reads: 7800 rpm
